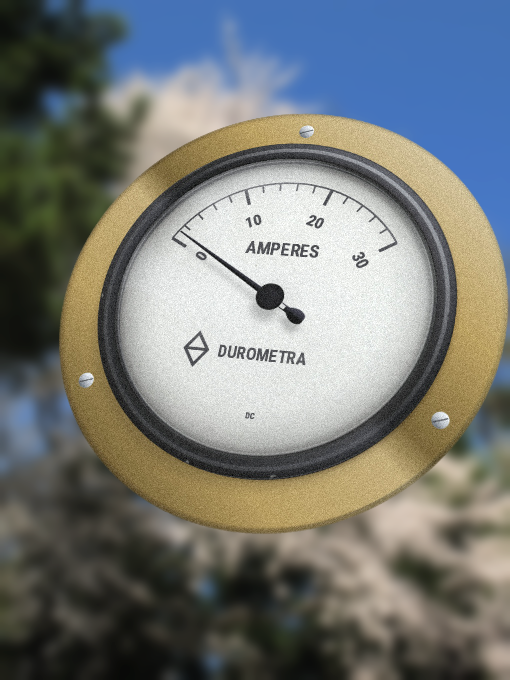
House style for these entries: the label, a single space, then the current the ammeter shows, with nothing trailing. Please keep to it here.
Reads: 1 A
